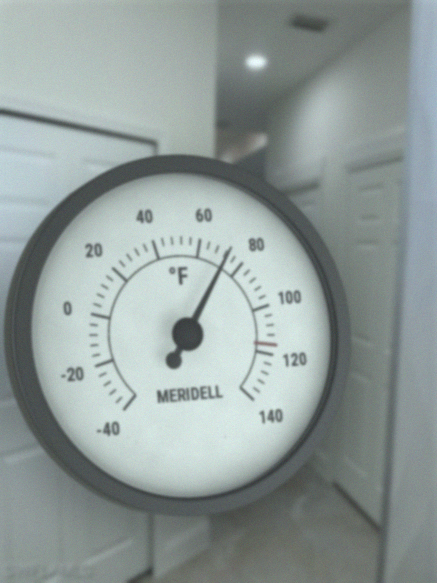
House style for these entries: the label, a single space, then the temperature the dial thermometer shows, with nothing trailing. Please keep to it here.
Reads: 72 °F
